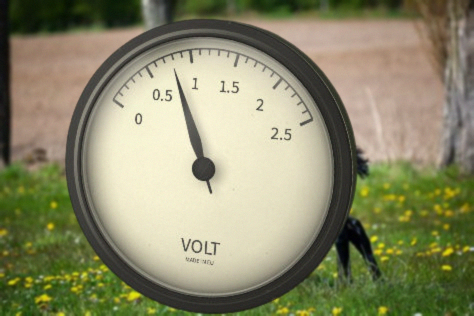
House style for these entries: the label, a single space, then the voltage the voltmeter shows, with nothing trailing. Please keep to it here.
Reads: 0.8 V
